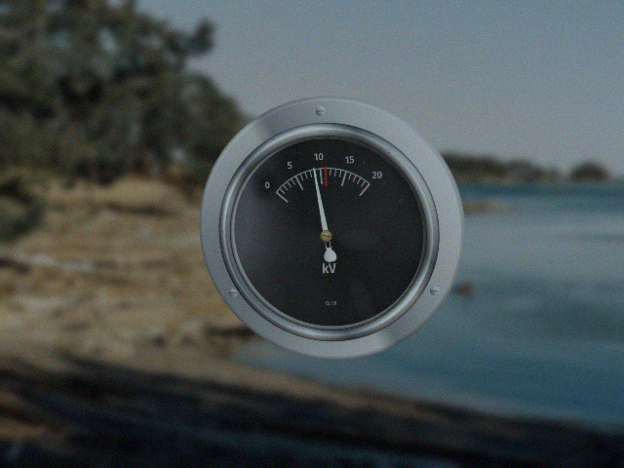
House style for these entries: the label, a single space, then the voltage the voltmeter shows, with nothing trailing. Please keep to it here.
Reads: 9 kV
